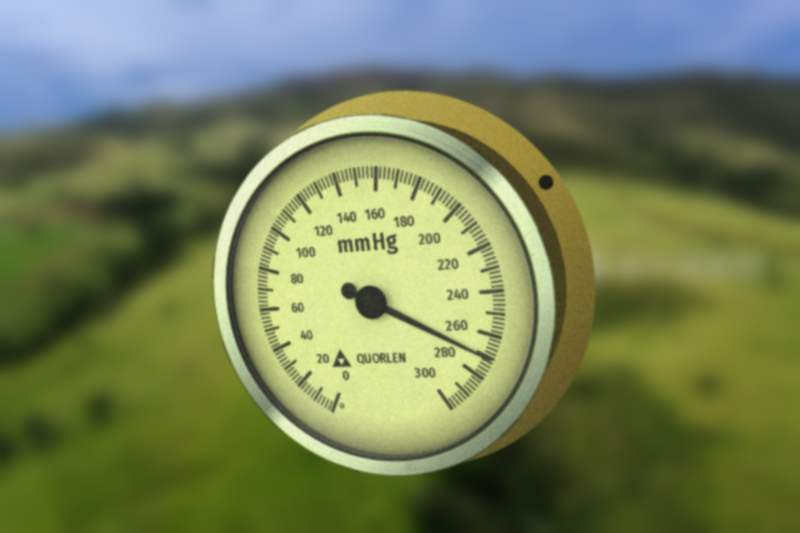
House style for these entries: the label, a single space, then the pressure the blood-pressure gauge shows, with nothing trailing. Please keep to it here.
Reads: 270 mmHg
